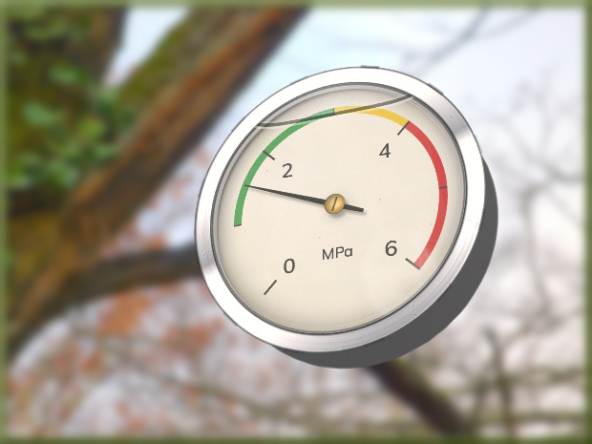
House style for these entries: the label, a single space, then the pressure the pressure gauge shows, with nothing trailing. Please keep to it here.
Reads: 1.5 MPa
